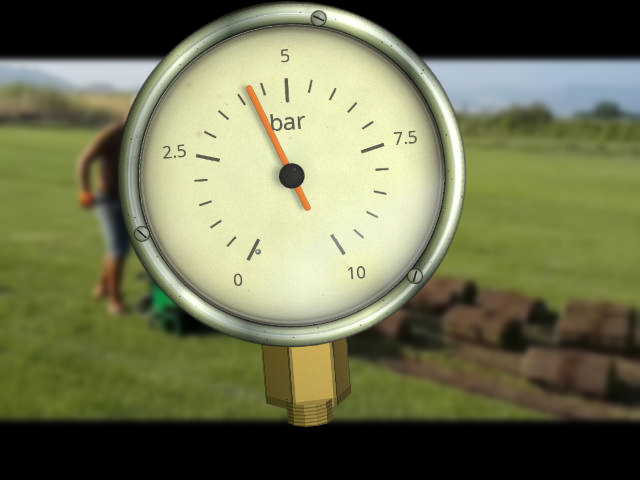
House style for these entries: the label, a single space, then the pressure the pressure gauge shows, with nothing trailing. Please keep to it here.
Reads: 4.25 bar
